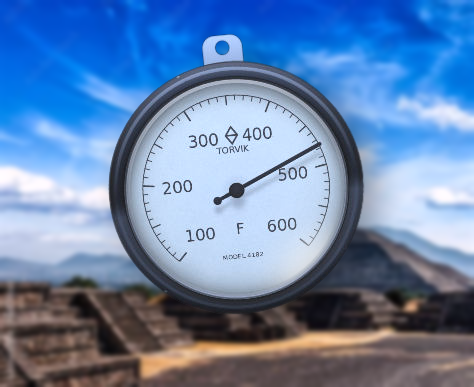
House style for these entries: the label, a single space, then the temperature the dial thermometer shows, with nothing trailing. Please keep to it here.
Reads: 475 °F
